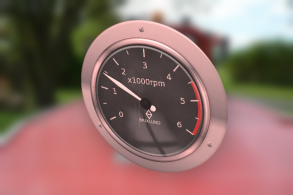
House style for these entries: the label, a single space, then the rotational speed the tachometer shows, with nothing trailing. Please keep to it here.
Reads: 1500 rpm
